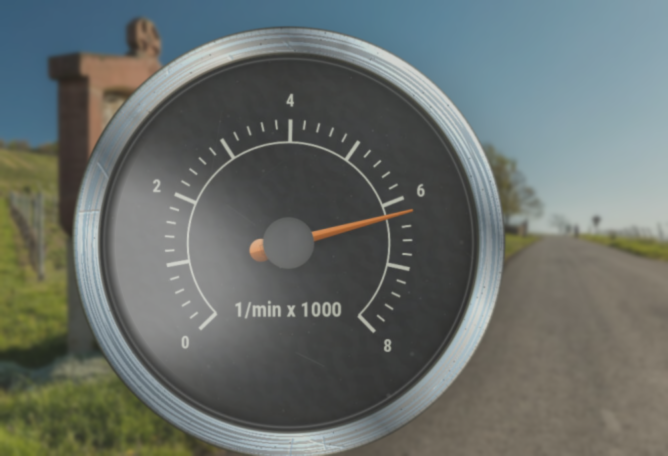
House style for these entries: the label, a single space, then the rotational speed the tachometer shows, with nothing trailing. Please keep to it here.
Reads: 6200 rpm
